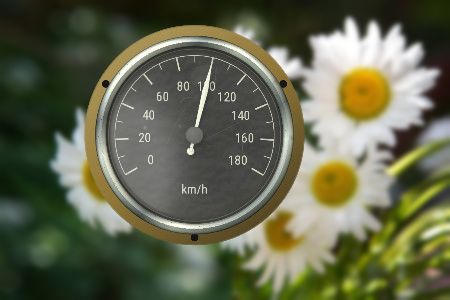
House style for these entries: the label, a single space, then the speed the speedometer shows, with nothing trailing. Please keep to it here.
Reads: 100 km/h
